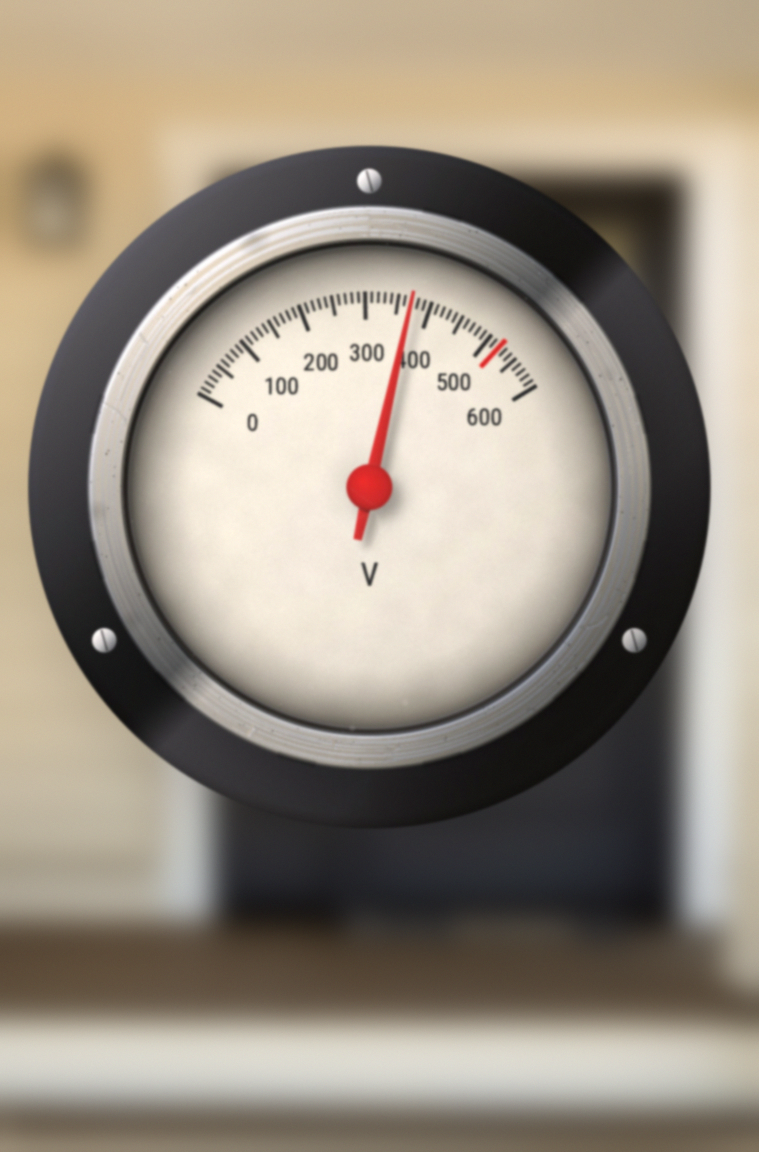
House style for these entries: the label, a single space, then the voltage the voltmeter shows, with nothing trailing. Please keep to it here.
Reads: 370 V
